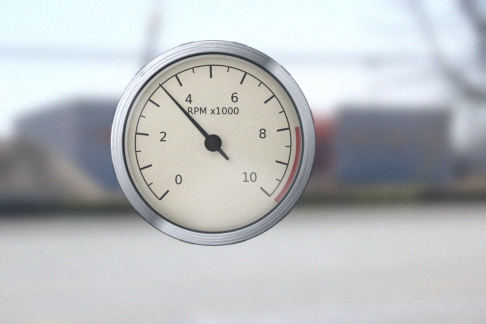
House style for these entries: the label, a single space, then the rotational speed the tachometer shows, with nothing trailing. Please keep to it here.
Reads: 3500 rpm
